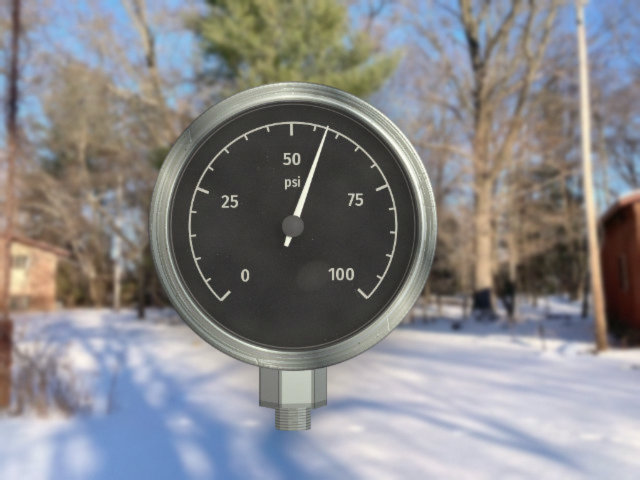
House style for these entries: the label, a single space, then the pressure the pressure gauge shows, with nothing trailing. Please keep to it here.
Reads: 57.5 psi
